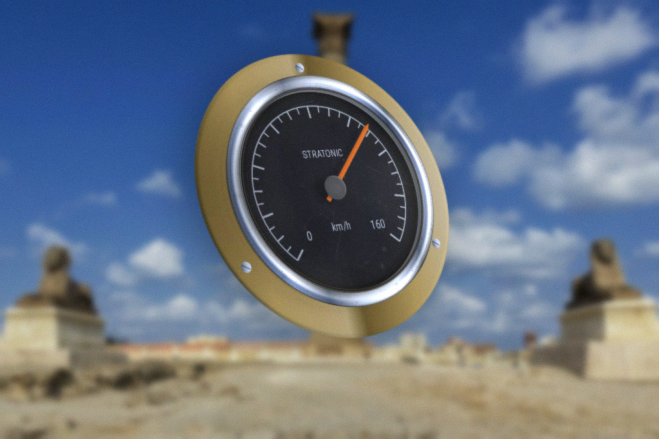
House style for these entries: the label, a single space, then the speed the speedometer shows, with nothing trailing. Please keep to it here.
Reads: 107.5 km/h
